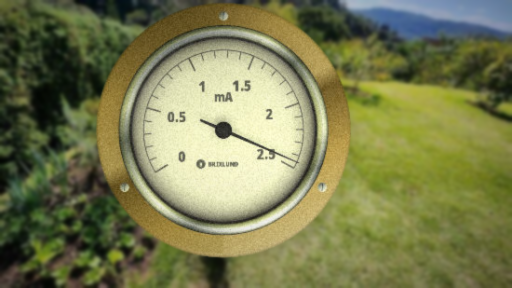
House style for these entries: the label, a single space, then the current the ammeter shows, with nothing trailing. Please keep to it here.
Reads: 2.45 mA
